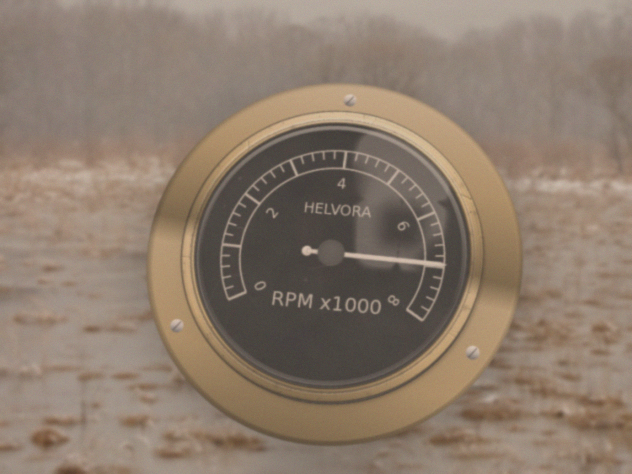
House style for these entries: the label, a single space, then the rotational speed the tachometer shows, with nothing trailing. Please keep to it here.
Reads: 7000 rpm
